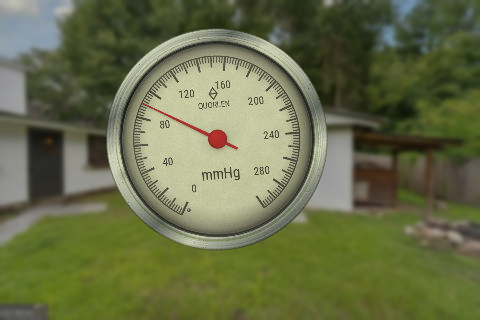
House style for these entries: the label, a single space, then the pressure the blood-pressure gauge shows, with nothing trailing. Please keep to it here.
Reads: 90 mmHg
